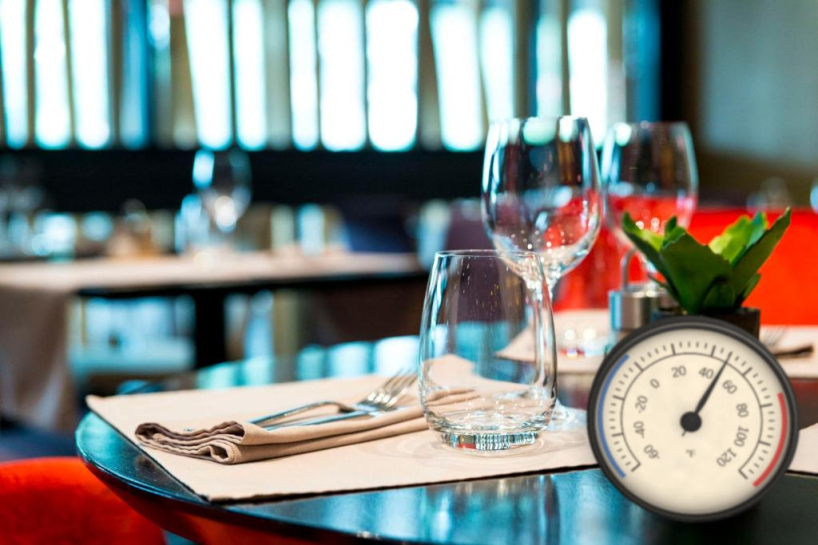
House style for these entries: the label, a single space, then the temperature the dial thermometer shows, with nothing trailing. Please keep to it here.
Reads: 48 °F
